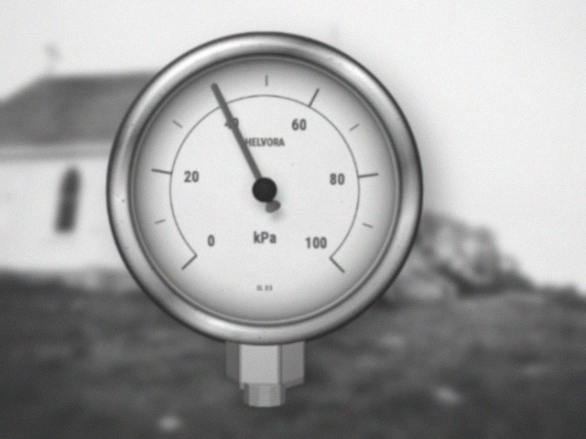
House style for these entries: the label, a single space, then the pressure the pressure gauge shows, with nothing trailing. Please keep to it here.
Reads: 40 kPa
